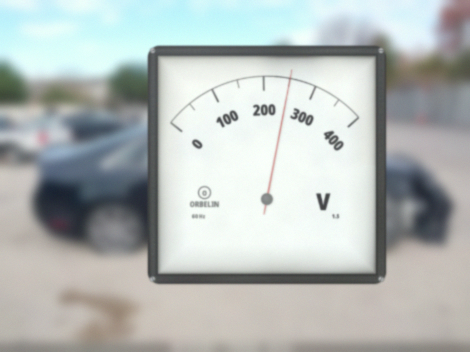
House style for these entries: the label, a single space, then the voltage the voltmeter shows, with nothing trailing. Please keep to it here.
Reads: 250 V
